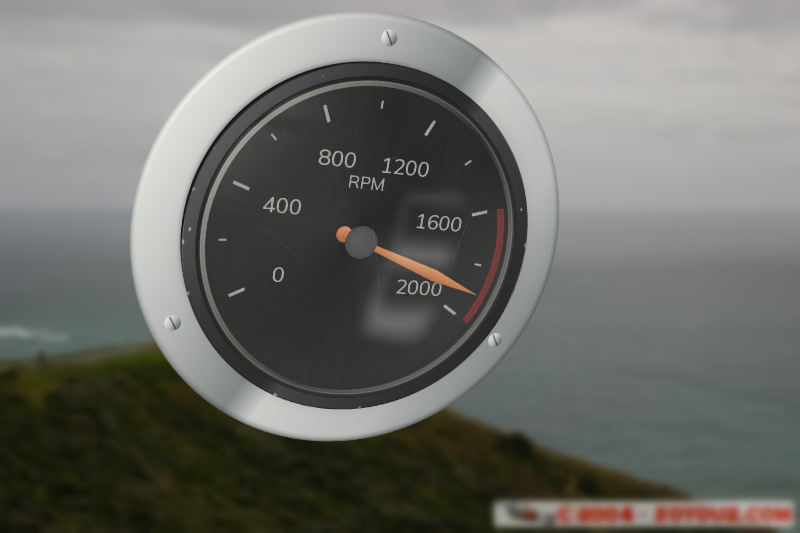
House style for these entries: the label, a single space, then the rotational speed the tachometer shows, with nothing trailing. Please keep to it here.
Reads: 1900 rpm
